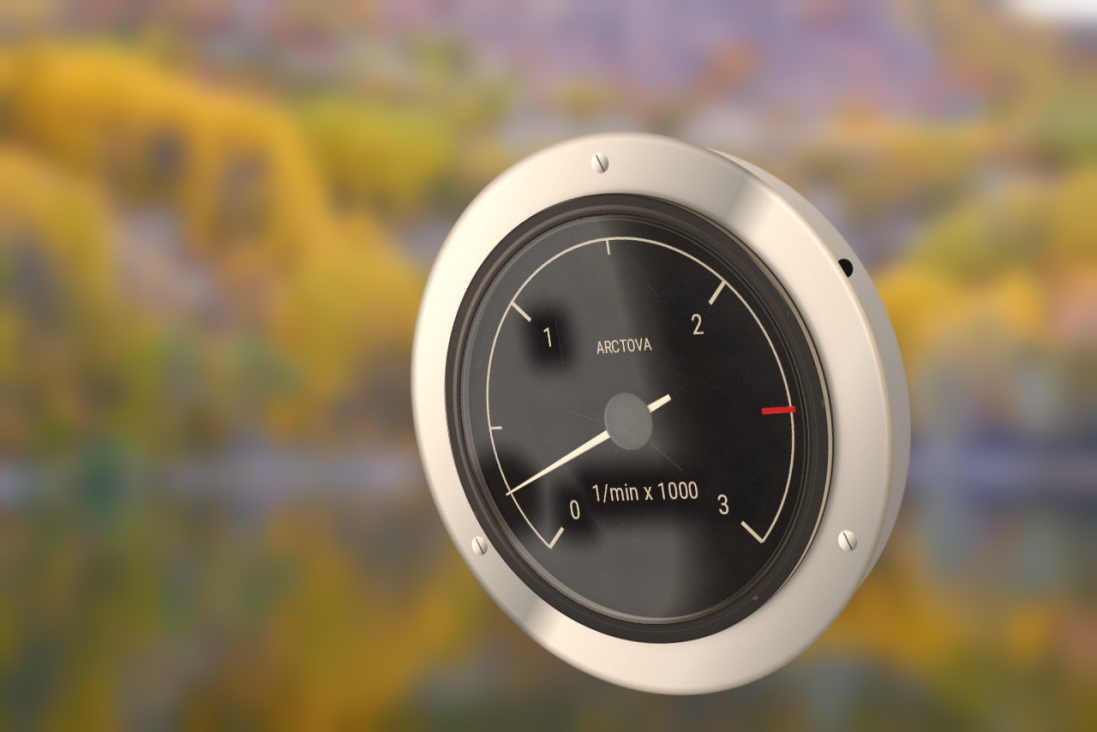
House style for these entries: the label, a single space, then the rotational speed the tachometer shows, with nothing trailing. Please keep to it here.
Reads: 250 rpm
